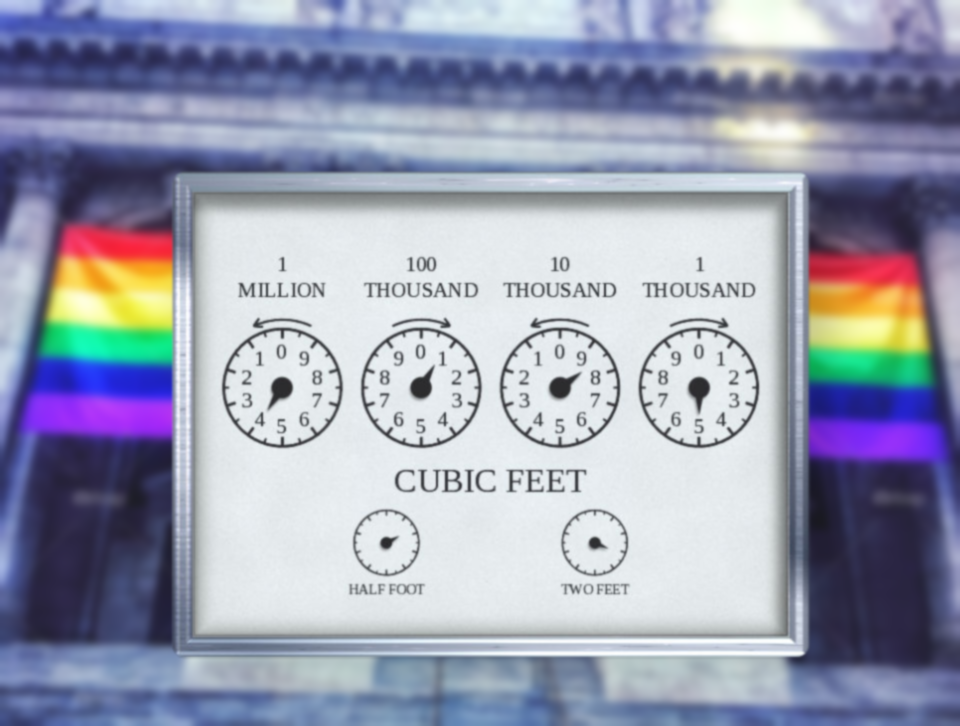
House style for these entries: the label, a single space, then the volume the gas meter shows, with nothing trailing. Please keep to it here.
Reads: 408500 ft³
